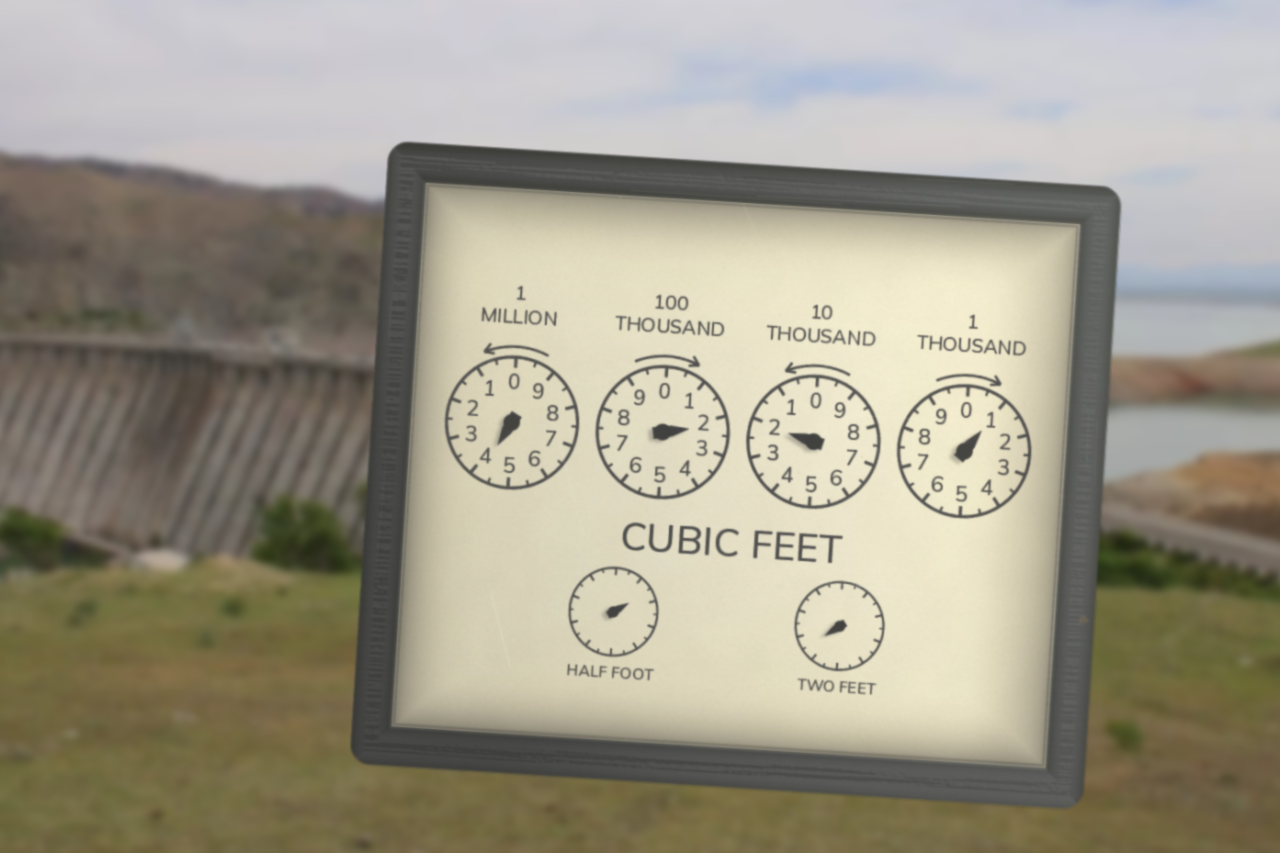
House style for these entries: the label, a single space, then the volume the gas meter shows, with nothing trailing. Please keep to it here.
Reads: 422100 ft³
